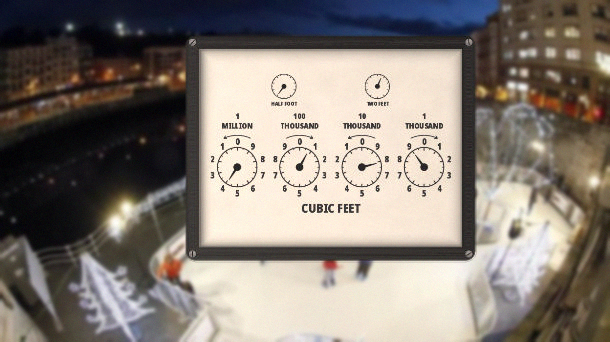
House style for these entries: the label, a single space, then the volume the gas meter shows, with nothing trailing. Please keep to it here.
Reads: 407900 ft³
